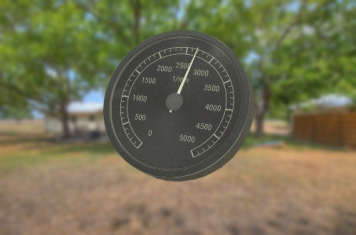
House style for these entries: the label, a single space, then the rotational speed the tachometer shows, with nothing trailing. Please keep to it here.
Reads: 2700 rpm
